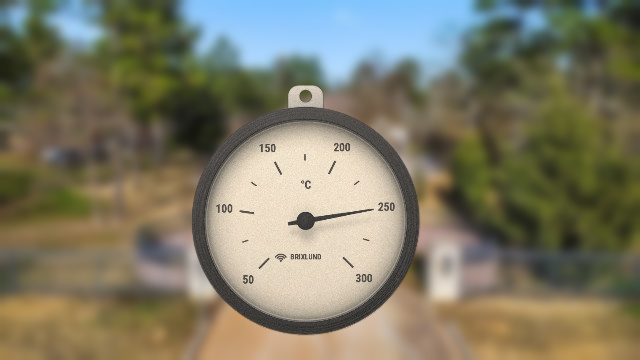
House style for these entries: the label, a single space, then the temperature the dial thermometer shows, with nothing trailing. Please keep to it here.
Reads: 250 °C
